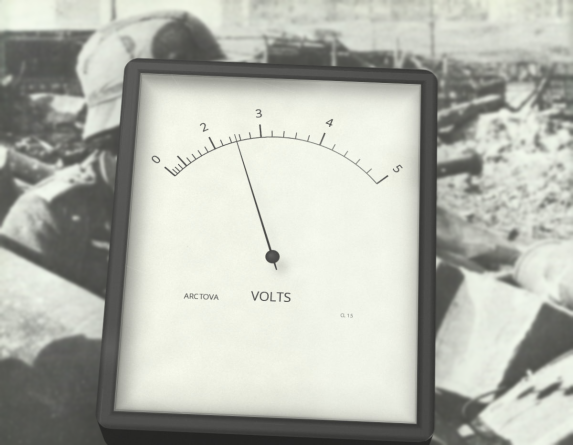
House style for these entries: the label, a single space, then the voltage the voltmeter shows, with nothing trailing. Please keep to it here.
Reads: 2.5 V
